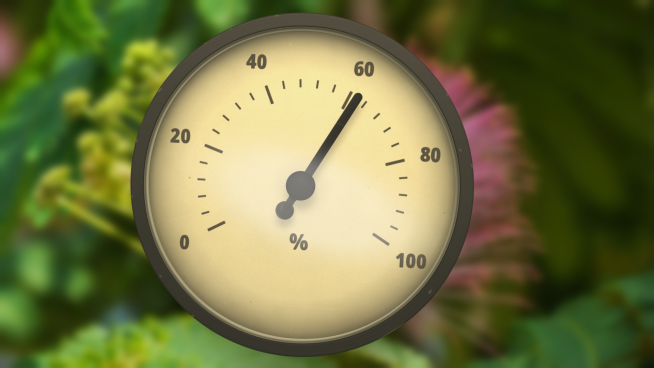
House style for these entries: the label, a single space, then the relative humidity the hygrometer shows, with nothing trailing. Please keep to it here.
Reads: 62 %
